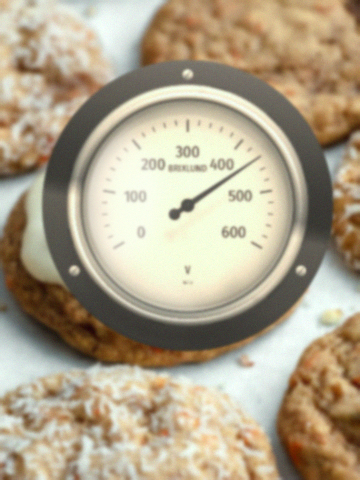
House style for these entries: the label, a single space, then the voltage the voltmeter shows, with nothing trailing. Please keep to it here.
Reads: 440 V
